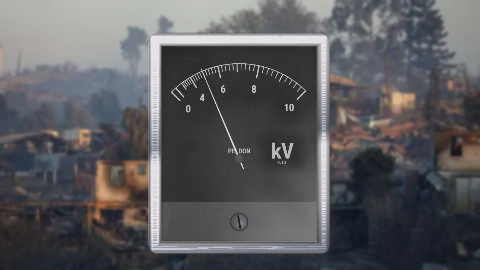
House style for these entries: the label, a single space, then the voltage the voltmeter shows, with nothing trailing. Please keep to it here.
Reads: 5 kV
